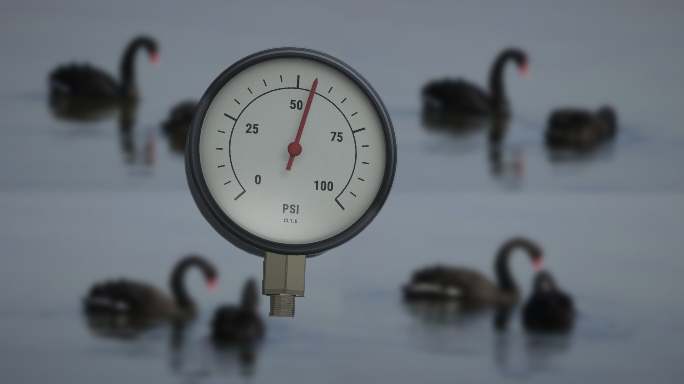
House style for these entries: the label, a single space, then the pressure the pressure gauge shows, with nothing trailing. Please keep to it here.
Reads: 55 psi
